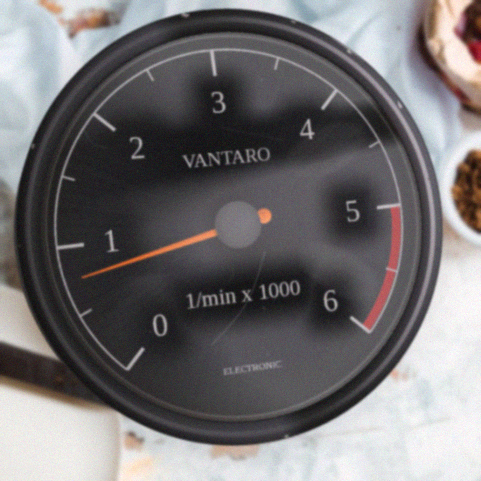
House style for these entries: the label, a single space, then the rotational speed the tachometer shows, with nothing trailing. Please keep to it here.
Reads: 750 rpm
